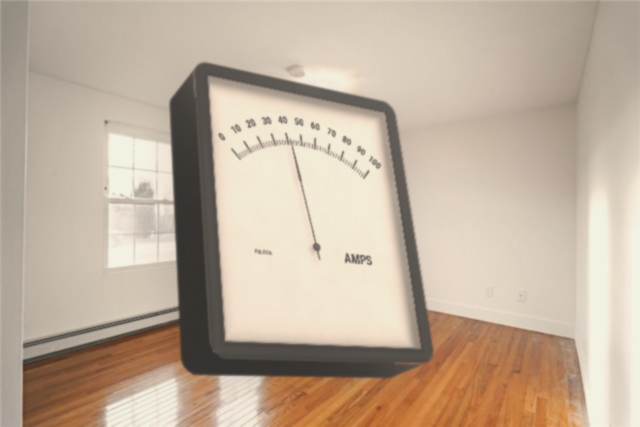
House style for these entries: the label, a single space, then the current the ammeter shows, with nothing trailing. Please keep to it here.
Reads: 40 A
